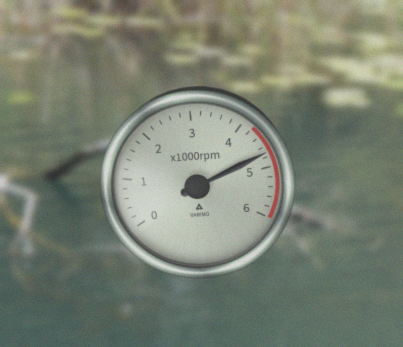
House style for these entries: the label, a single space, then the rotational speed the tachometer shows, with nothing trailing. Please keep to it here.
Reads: 4700 rpm
